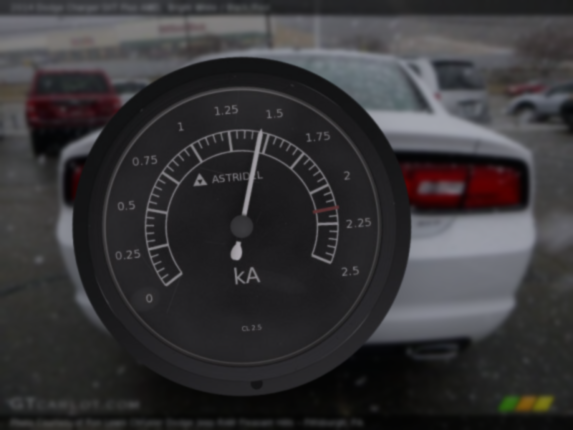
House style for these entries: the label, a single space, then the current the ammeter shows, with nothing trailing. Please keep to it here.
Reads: 1.45 kA
